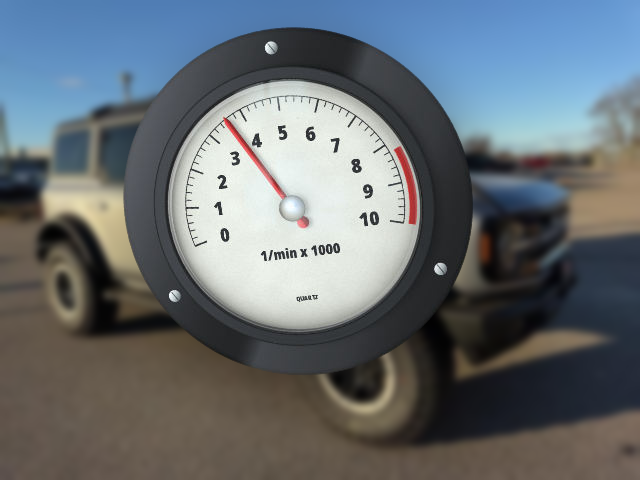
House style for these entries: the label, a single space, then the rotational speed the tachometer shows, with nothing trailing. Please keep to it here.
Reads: 3600 rpm
